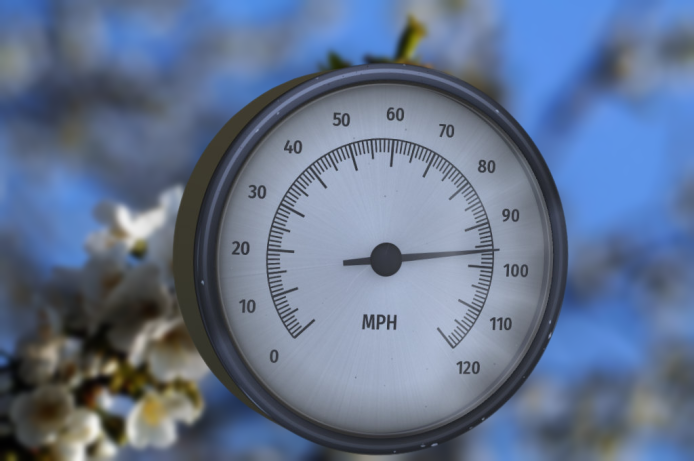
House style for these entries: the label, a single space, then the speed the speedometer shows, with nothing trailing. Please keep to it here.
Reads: 96 mph
